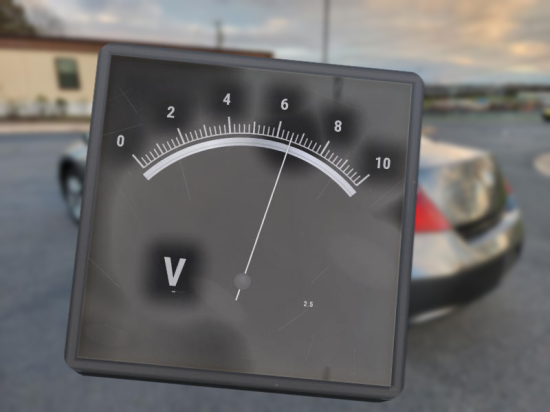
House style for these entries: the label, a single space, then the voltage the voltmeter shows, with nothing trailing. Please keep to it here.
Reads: 6.6 V
